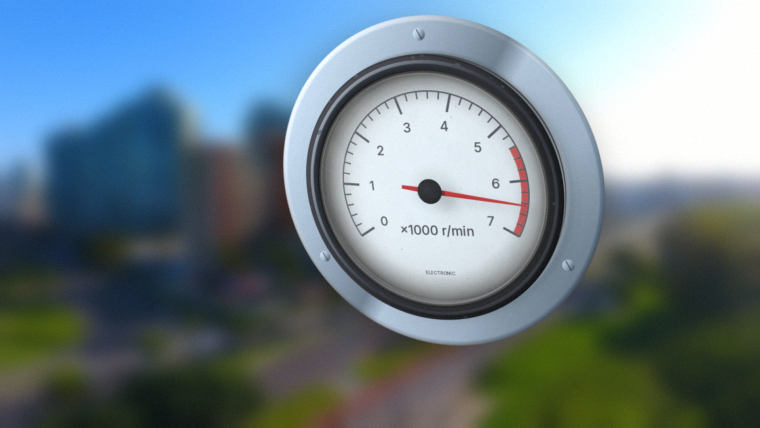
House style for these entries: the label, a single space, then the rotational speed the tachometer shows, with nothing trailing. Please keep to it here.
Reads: 6400 rpm
